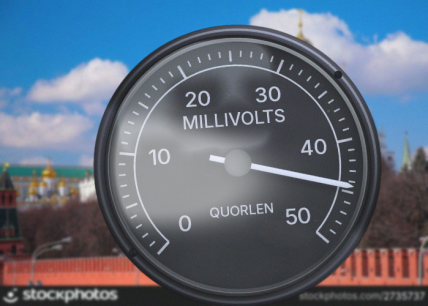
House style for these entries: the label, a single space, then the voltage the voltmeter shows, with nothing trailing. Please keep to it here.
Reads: 44.5 mV
